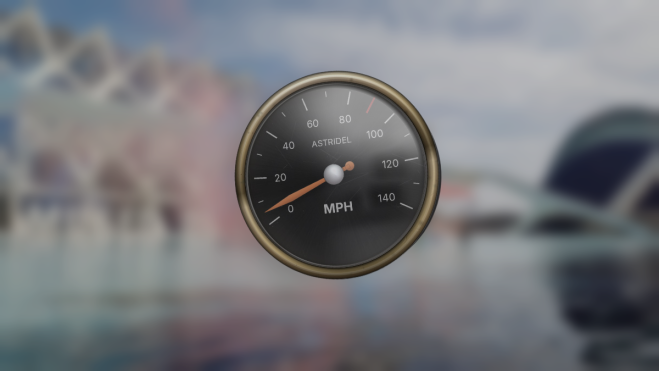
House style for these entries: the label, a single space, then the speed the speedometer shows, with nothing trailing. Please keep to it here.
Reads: 5 mph
